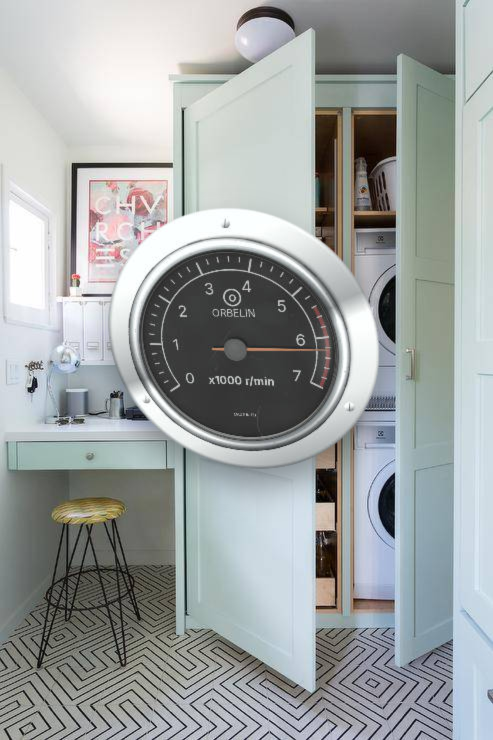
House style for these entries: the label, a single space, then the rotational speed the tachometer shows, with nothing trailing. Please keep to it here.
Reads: 6200 rpm
